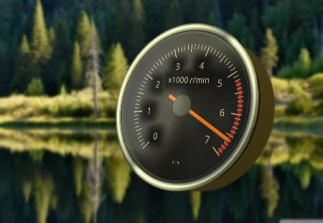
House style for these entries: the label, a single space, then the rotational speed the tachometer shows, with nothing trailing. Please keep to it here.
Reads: 6600 rpm
